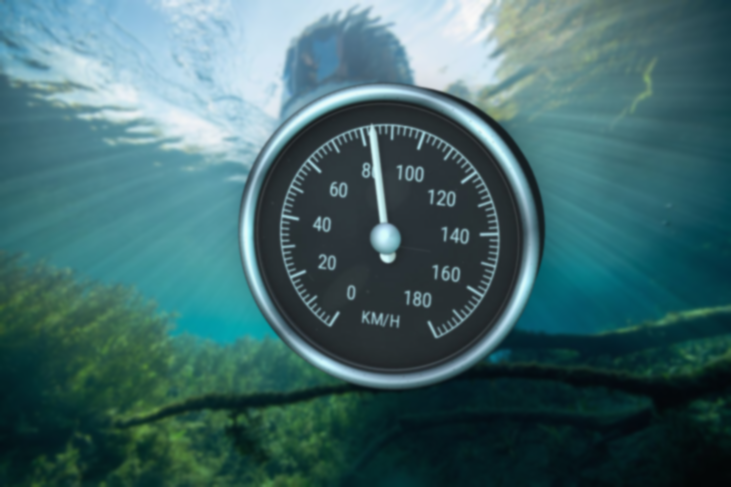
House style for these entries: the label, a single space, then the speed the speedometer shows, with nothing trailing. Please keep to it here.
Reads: 84 km/h
